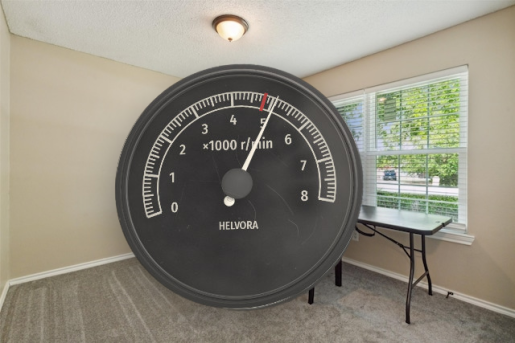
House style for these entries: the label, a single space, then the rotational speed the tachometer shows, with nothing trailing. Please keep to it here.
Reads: 5100 rpm
